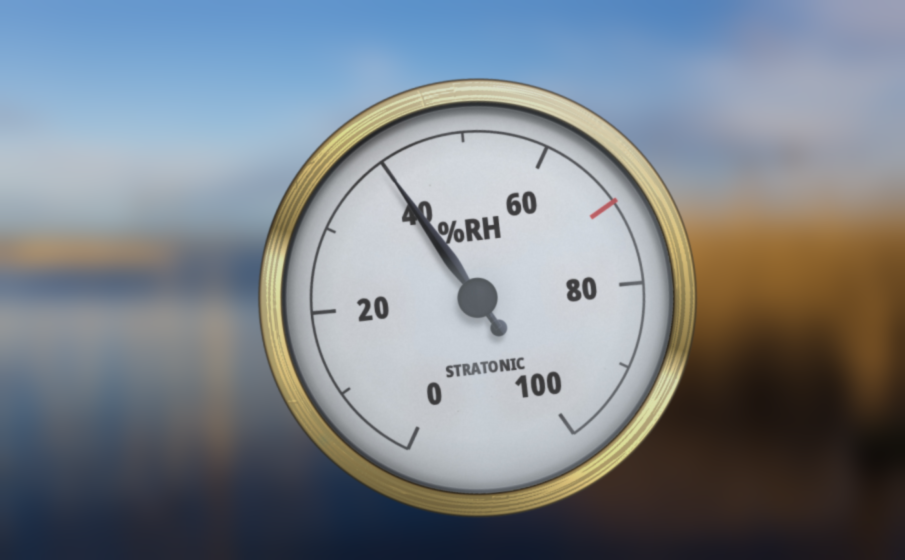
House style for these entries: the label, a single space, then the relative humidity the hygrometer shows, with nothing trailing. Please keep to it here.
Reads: 40 %
